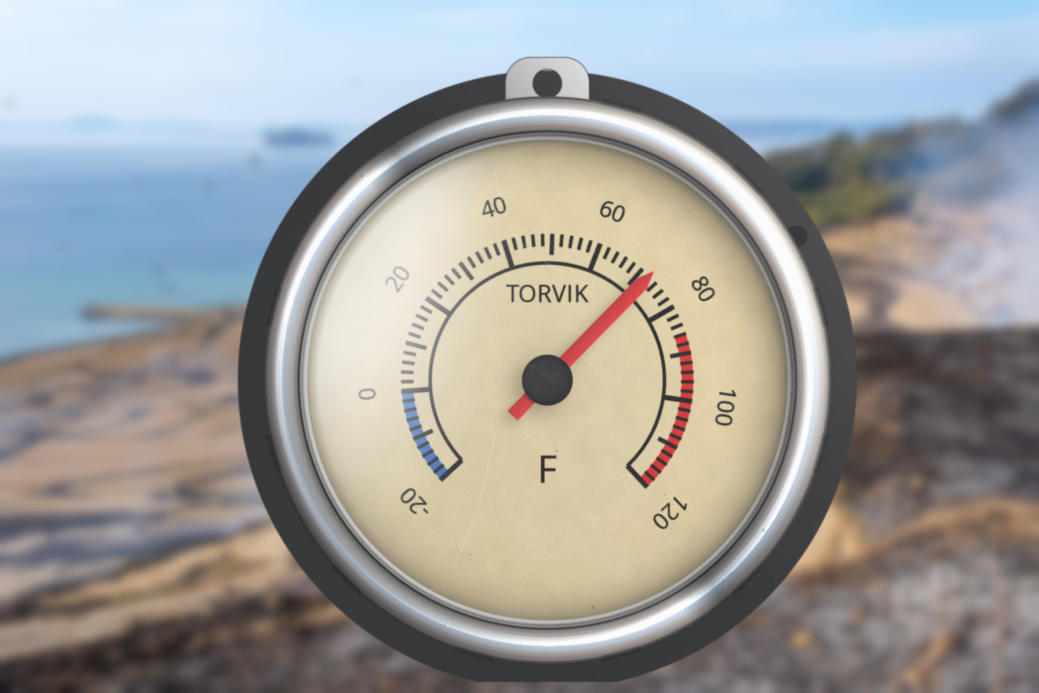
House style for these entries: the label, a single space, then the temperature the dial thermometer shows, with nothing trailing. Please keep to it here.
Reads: 72 °F
